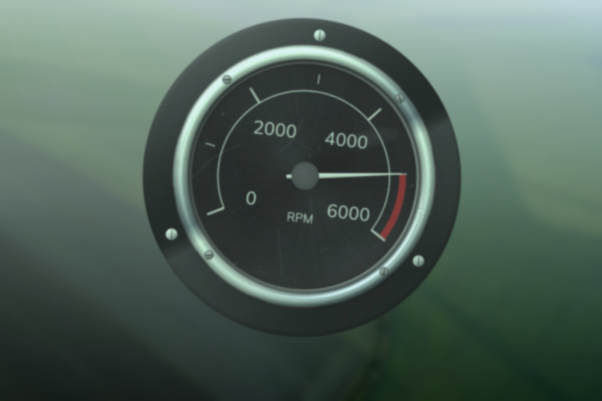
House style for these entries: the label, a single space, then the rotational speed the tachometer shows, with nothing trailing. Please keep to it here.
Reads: 5000 rpm
